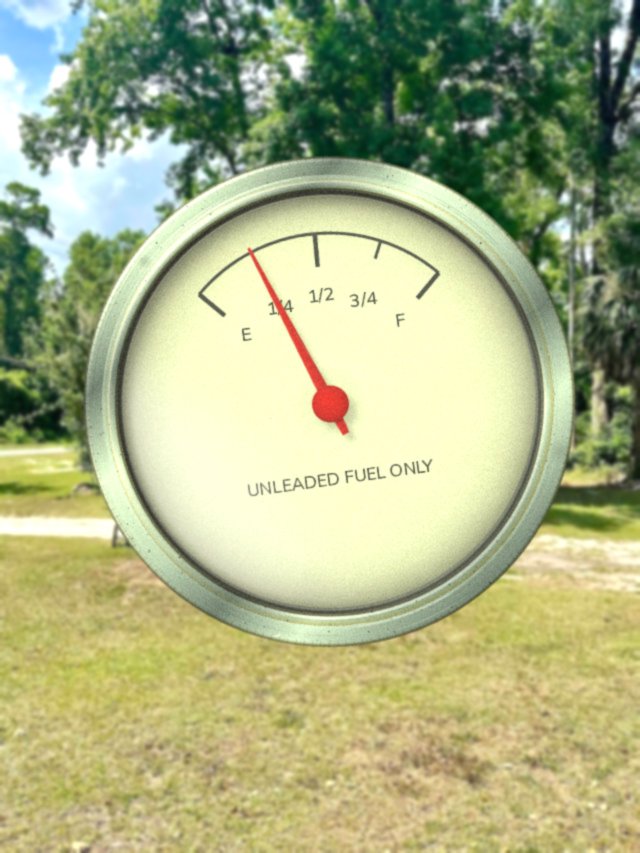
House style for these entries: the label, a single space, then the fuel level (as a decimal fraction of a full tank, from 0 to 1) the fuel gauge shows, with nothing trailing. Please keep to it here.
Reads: 0.25
